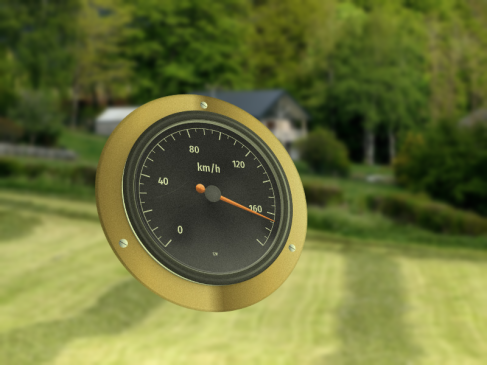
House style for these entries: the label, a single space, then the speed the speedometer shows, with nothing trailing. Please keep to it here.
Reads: 165 km/h
